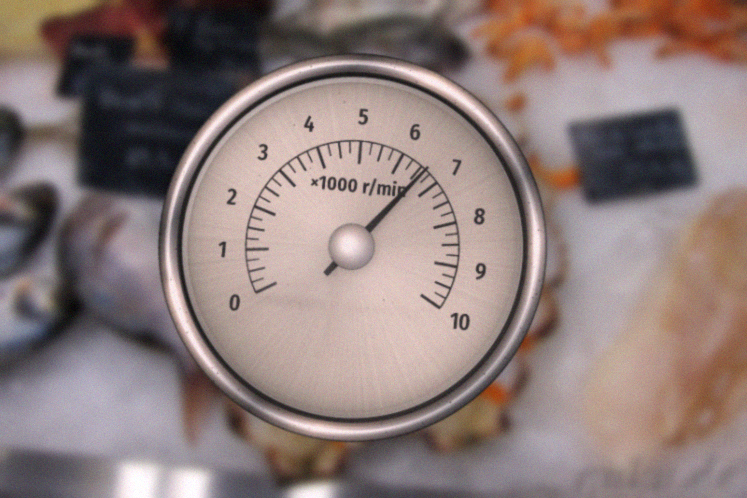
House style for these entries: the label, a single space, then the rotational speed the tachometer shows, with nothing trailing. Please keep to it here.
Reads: 6625 rpm
